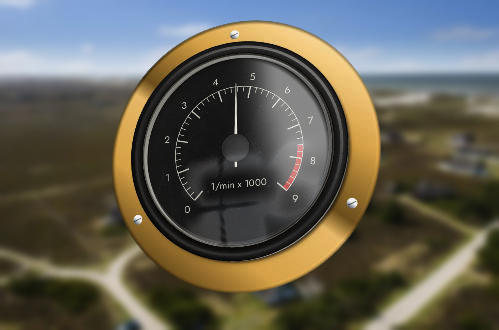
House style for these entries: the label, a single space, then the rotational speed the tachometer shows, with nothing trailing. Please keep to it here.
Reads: 4600 rpm
